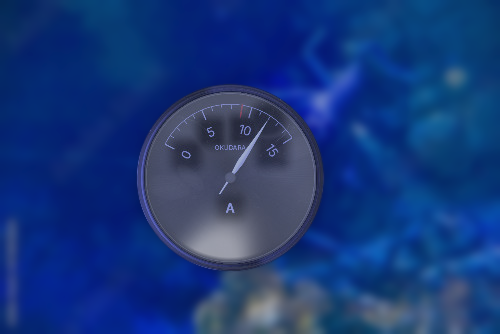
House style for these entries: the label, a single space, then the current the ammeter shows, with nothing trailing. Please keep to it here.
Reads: 12 A
